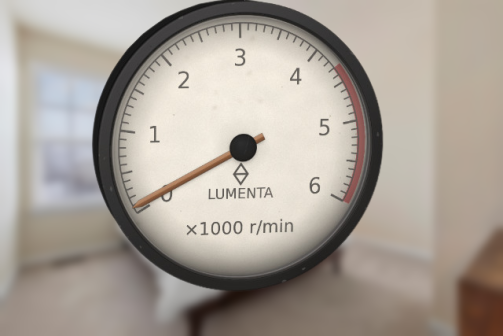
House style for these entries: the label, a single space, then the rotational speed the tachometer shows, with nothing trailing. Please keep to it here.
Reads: 100 rpm
